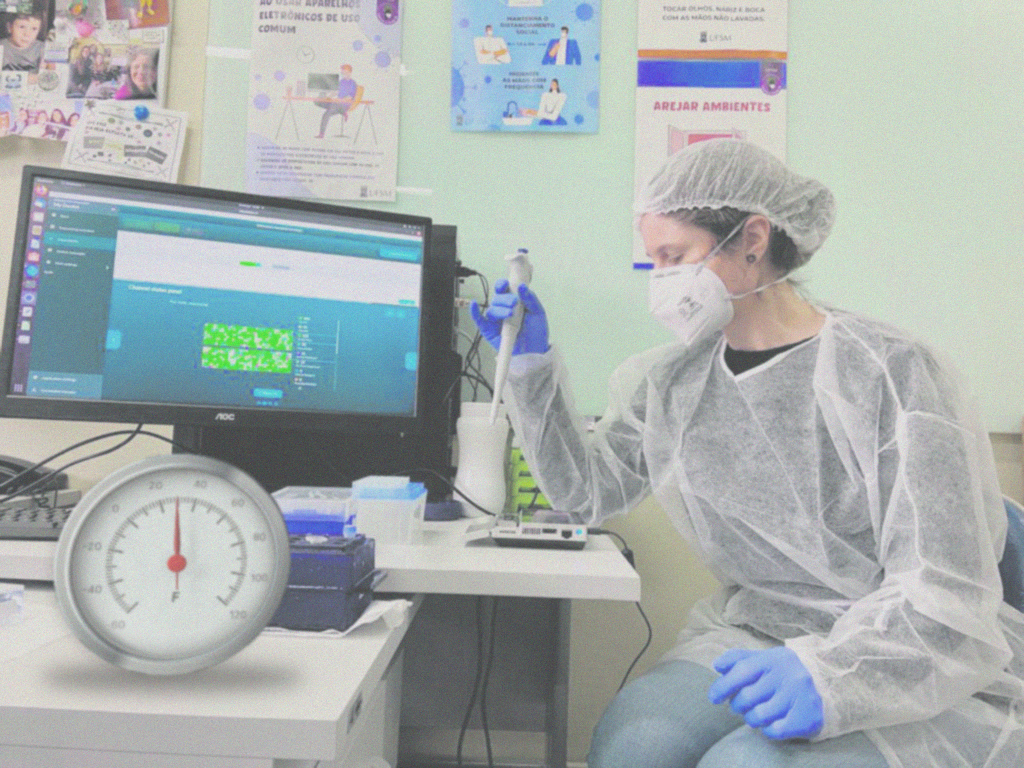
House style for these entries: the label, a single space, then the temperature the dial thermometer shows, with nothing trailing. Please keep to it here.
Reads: 30 °F
